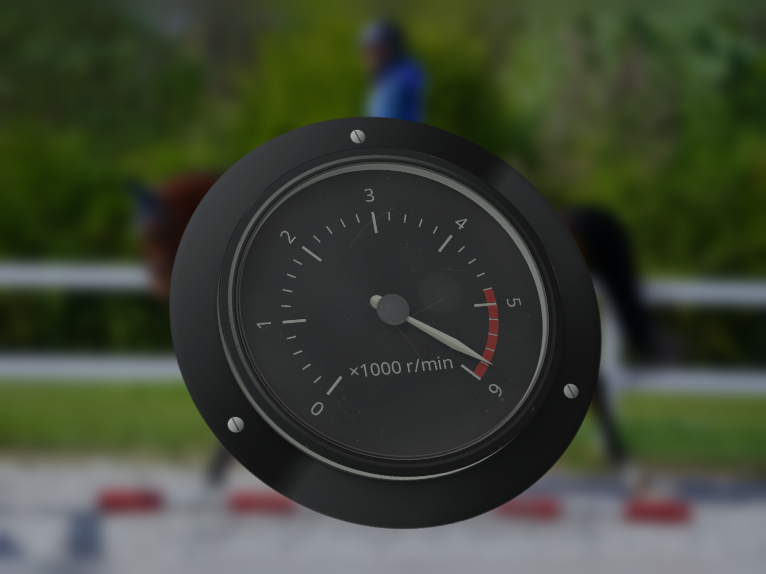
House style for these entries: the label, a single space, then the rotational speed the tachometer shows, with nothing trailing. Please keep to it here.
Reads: 5800 rpm
